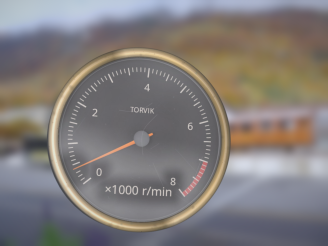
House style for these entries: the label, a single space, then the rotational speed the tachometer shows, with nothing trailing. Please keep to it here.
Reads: 400 rpm
